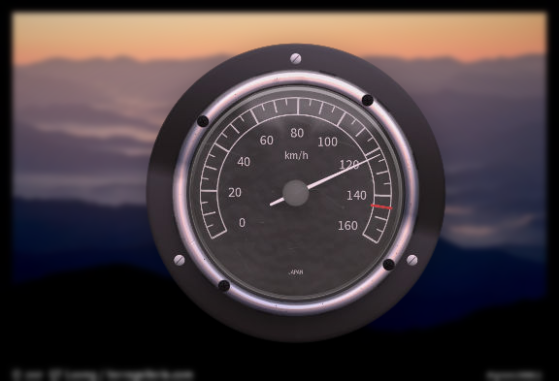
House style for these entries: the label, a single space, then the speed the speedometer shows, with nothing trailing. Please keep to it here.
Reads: 122.5 km/h
